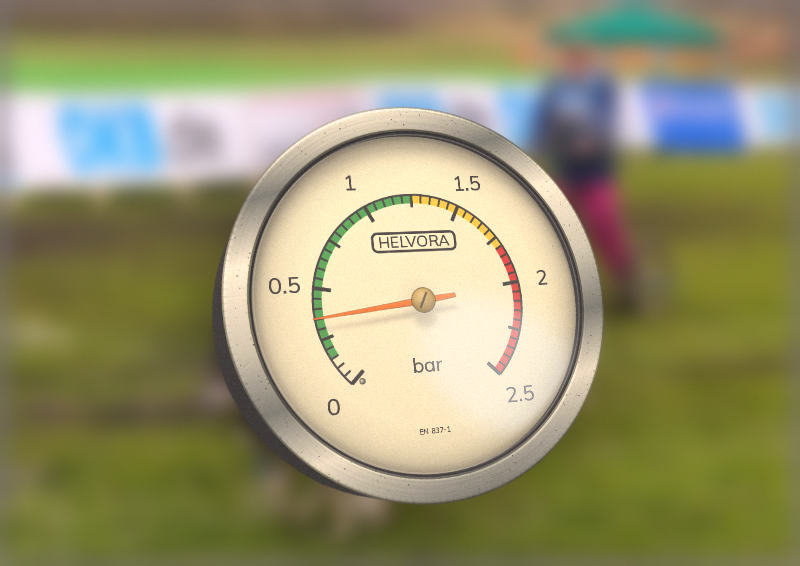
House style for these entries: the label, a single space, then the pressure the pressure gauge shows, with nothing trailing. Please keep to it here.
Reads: 0.35 bar
